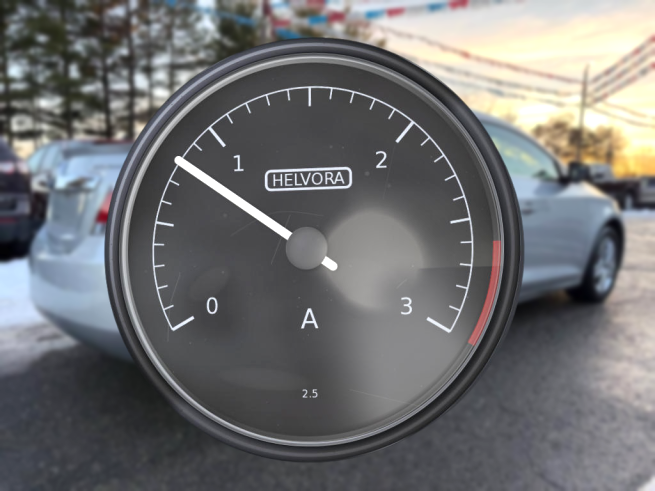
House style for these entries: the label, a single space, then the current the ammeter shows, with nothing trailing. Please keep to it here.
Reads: 0.8 A
